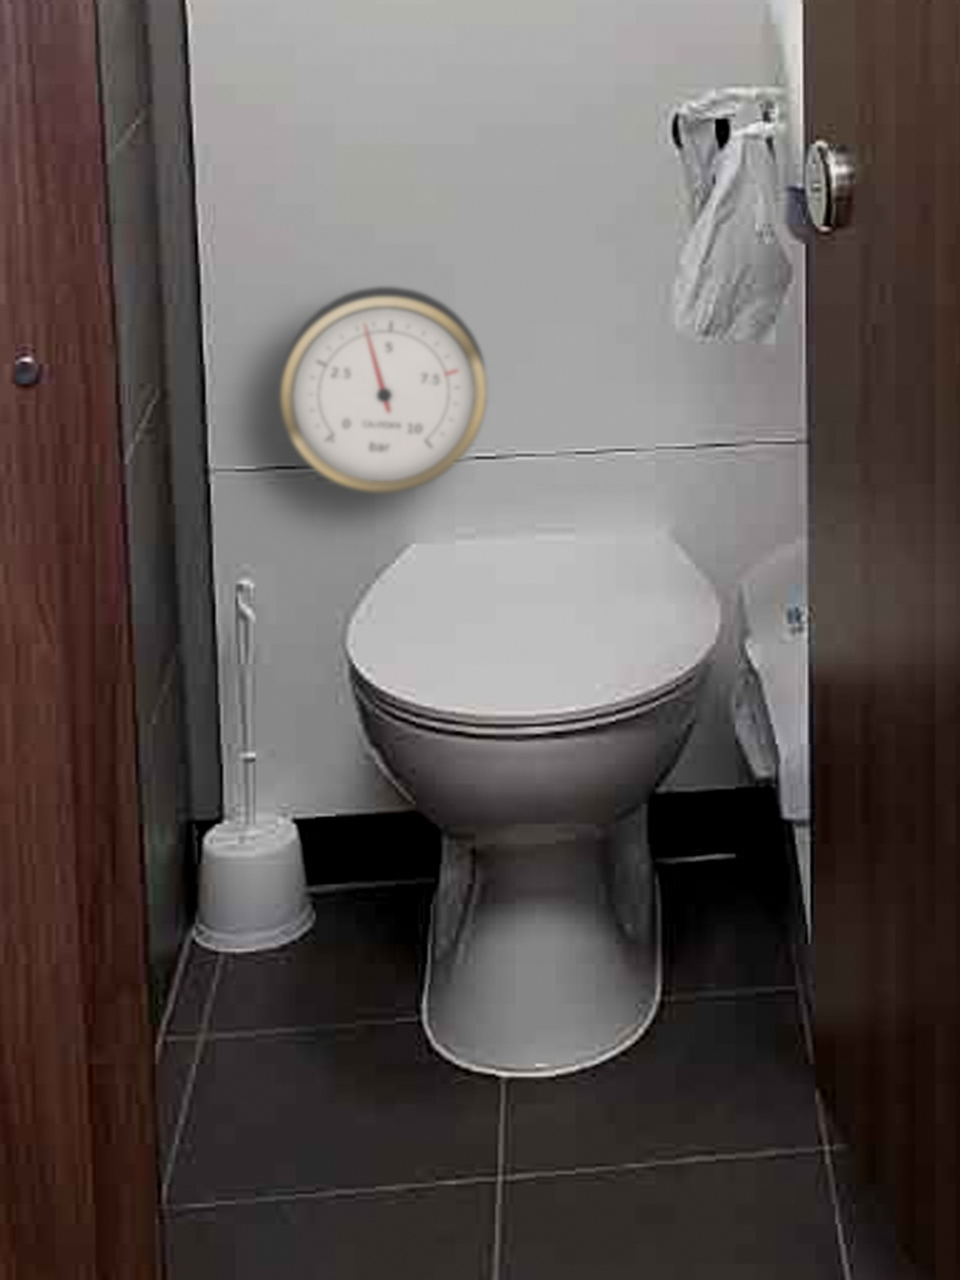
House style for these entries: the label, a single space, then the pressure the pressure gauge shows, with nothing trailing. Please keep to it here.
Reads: 4.25 bar
